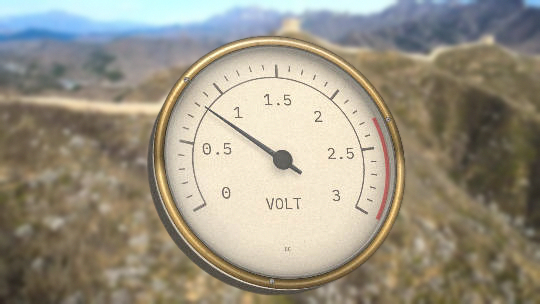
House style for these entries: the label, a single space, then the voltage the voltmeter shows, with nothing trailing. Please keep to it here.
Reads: 0.8 V
